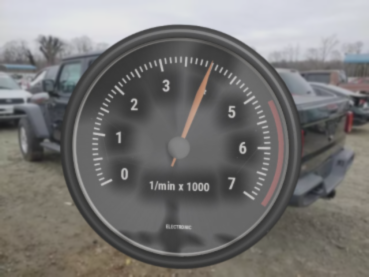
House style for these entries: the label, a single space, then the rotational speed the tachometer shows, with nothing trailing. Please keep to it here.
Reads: 4000 rpm
